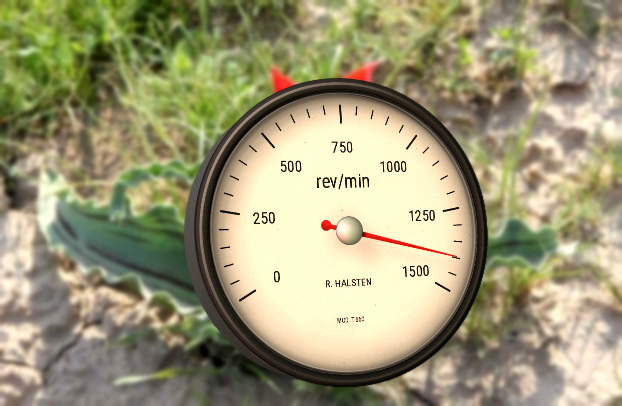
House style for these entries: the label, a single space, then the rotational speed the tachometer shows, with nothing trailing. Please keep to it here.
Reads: 1400 rpm
